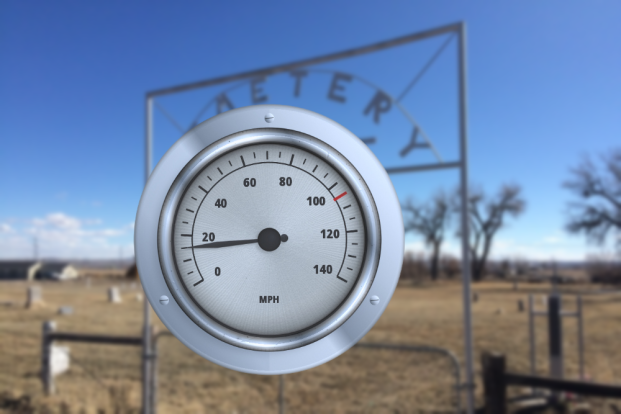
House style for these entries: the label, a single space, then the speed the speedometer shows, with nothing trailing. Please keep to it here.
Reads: 15 mph
